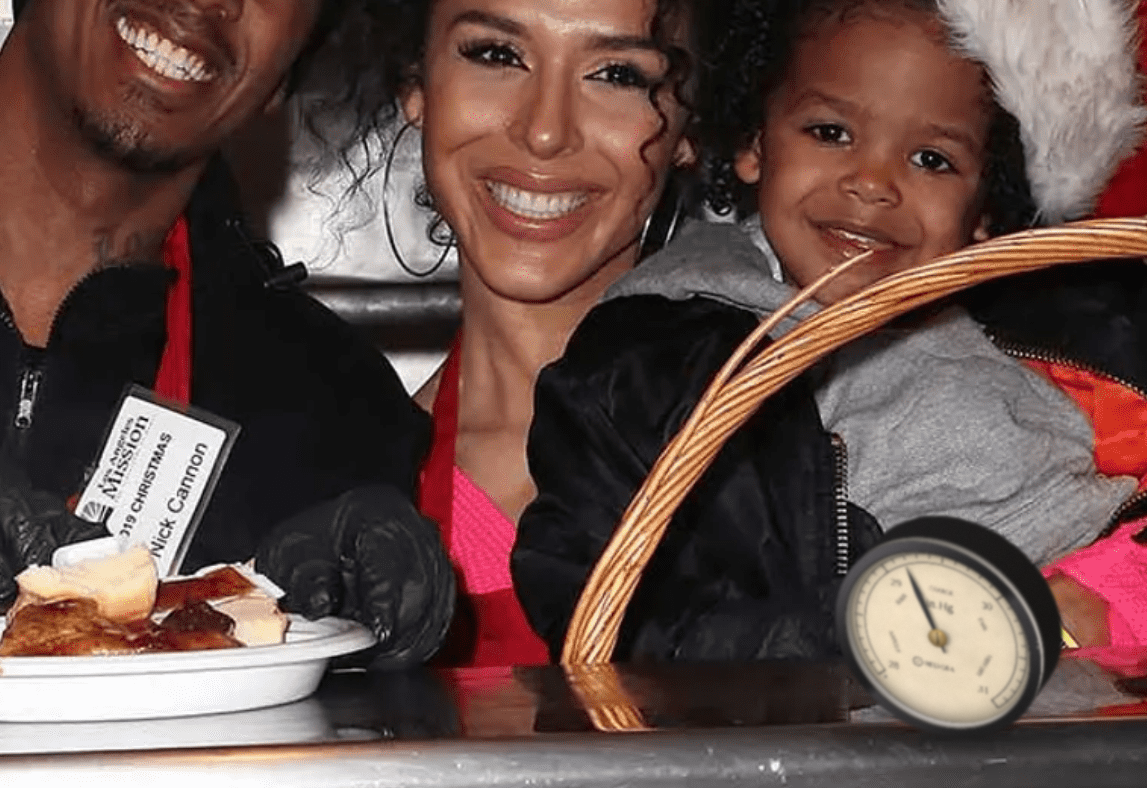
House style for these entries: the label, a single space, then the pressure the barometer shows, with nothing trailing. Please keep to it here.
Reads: 29.2 inHg
